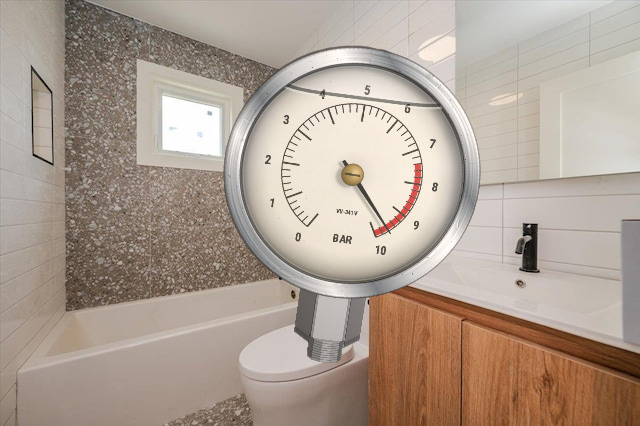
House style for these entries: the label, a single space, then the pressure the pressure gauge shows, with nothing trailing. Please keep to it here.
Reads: 9.6 bar
